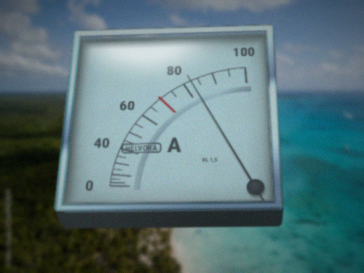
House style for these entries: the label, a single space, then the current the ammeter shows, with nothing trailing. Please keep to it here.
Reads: 82.5 A
